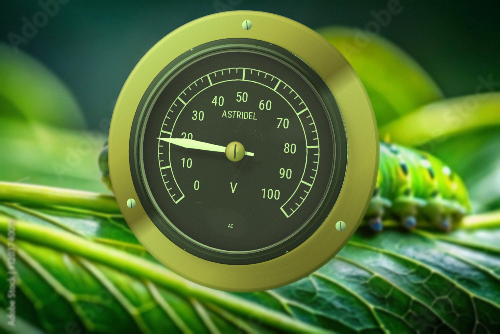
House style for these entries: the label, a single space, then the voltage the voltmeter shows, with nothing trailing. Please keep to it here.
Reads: 18 V
